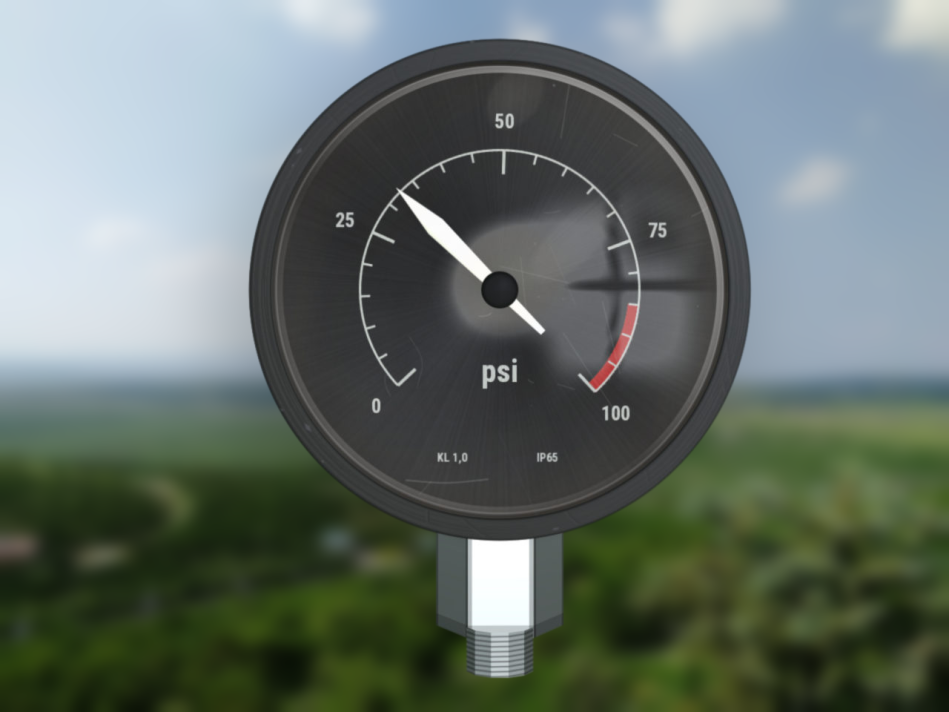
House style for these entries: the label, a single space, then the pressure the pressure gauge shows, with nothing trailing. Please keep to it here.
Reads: 32.5 psi
